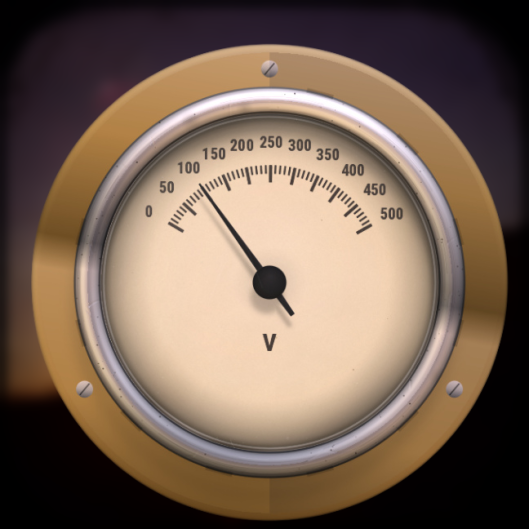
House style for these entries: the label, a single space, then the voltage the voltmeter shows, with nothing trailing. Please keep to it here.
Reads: 100 V
